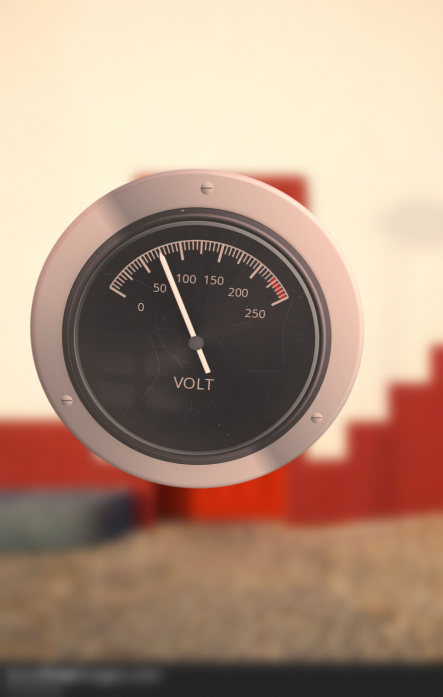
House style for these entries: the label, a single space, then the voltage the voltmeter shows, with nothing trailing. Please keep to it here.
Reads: 75 V
